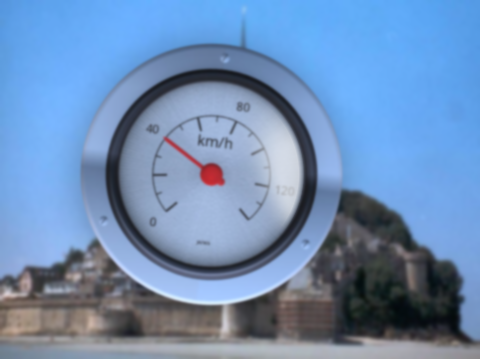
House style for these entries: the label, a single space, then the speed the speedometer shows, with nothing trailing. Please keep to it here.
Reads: 40 km/h
